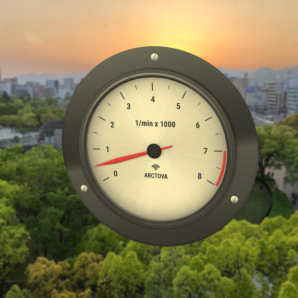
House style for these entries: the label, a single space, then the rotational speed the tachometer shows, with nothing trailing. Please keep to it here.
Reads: 500 rpm
